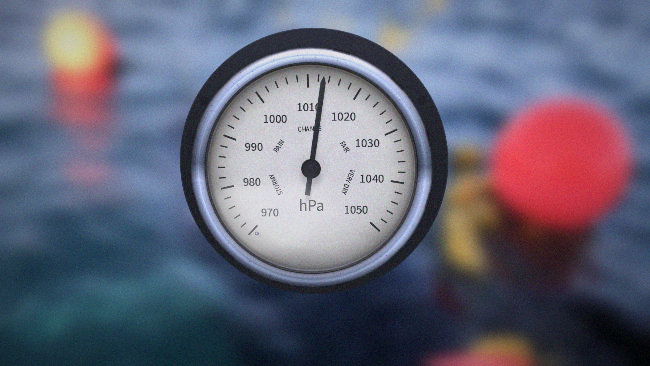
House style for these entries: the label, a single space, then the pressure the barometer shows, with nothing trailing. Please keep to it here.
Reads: 1013 hPa
